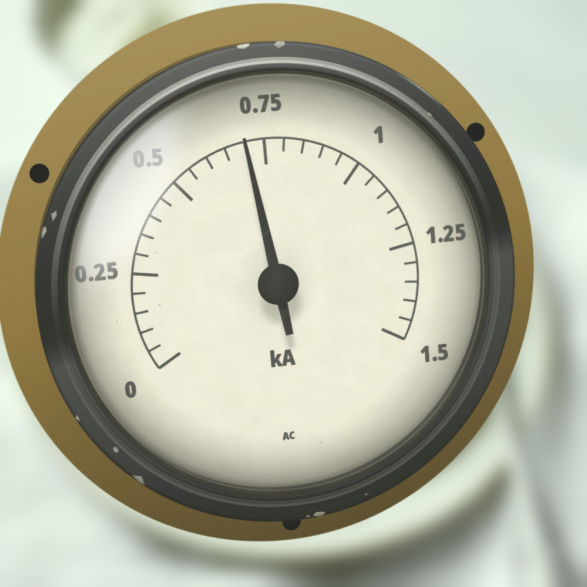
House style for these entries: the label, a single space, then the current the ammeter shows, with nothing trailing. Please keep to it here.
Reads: 0.7 kA
